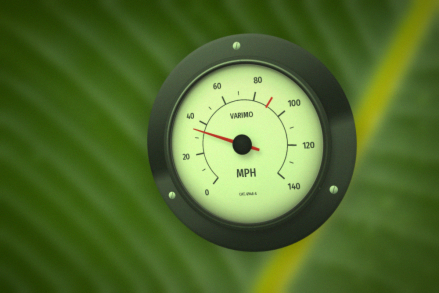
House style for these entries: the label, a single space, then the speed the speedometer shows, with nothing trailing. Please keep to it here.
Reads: 35 mph
